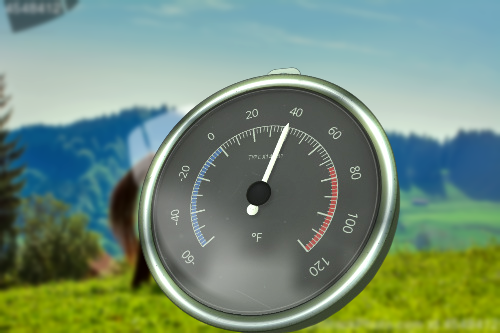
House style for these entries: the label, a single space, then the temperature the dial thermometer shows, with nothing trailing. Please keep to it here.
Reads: 40 °F
